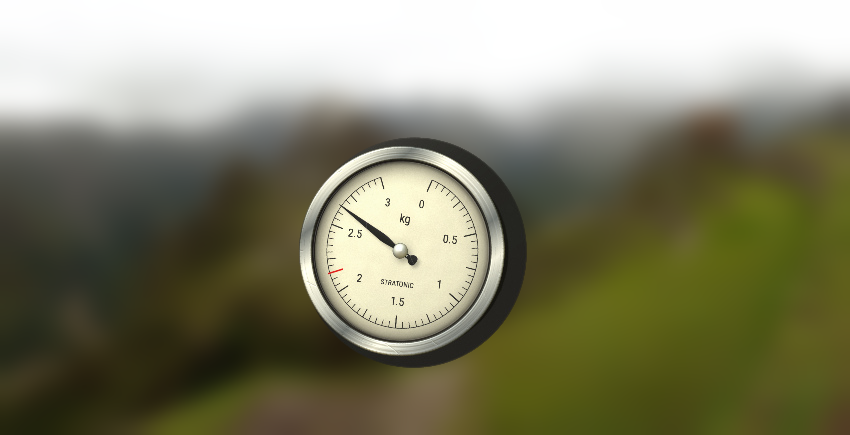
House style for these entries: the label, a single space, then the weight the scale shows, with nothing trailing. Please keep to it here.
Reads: 2.65 kg
